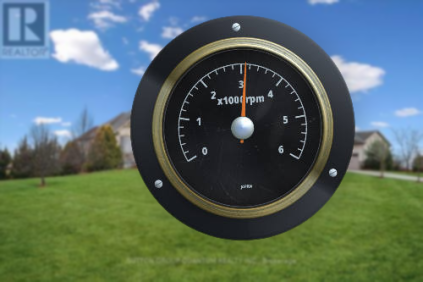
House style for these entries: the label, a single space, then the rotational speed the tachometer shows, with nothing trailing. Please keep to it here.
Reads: 3100 rpm
